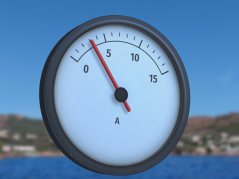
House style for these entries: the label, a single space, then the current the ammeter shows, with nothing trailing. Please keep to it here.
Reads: 3 A
